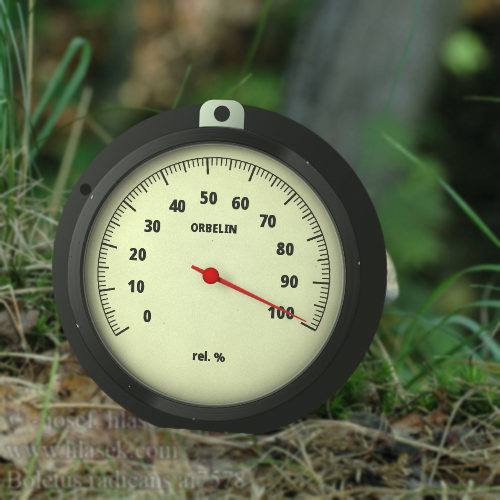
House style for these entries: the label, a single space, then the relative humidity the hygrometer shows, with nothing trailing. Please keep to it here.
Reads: 99 %
